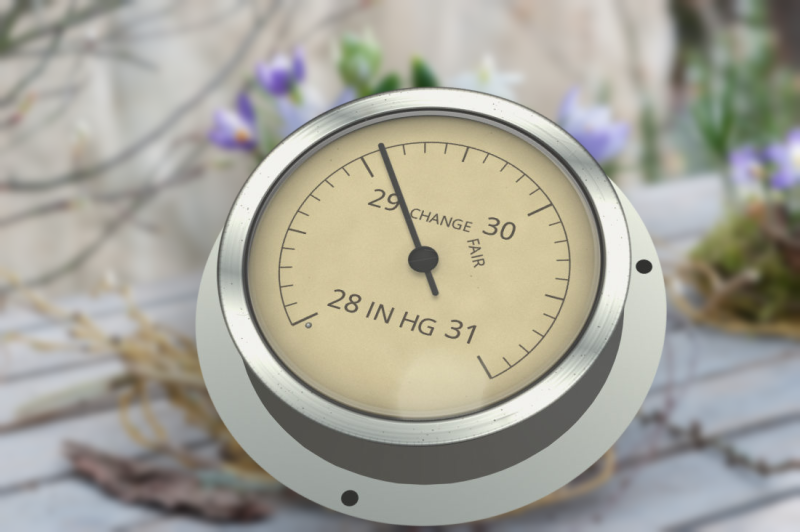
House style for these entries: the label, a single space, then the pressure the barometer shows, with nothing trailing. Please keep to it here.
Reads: 29.1 inHg
